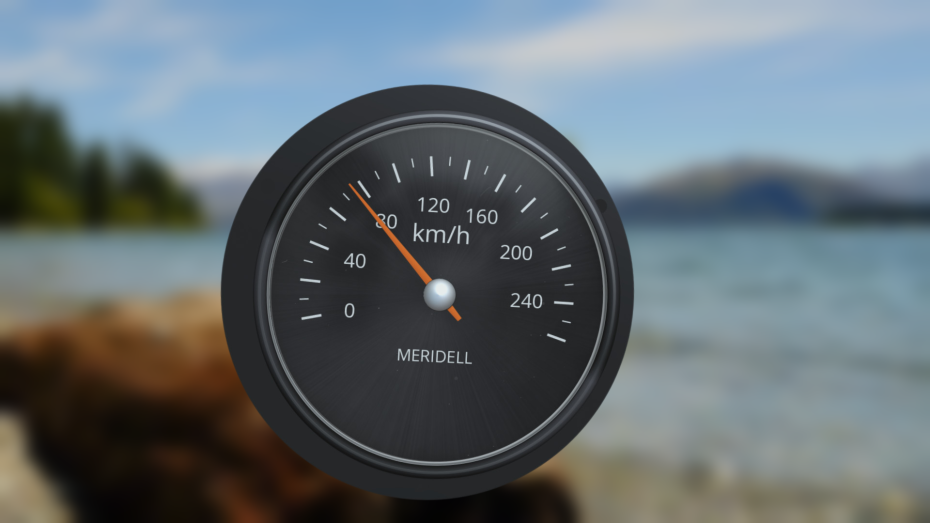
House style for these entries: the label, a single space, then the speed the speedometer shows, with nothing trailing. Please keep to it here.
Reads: 75 km/h
